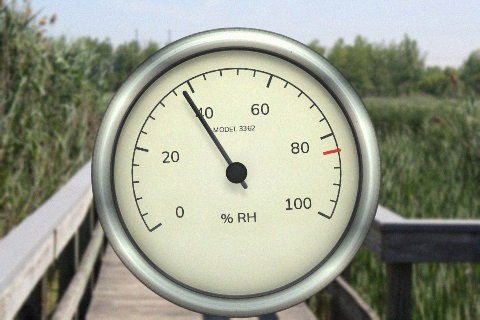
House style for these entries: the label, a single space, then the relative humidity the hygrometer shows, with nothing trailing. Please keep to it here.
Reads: 38 %
